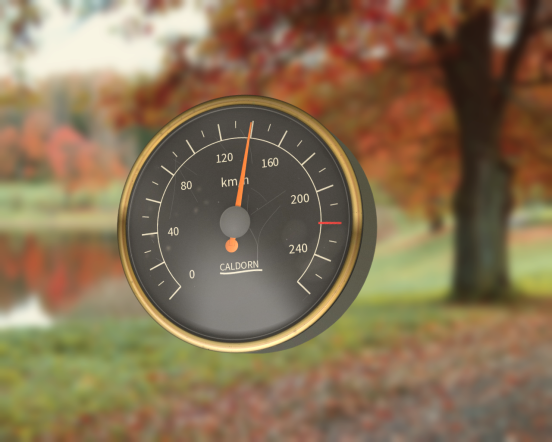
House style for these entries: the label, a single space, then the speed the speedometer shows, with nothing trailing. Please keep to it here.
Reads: 140 km/h
